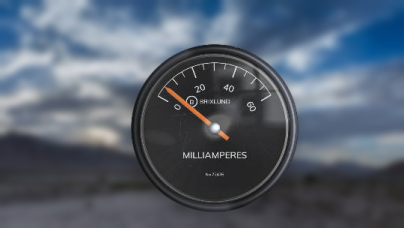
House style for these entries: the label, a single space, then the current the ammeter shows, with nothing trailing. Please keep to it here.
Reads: 5 mA
